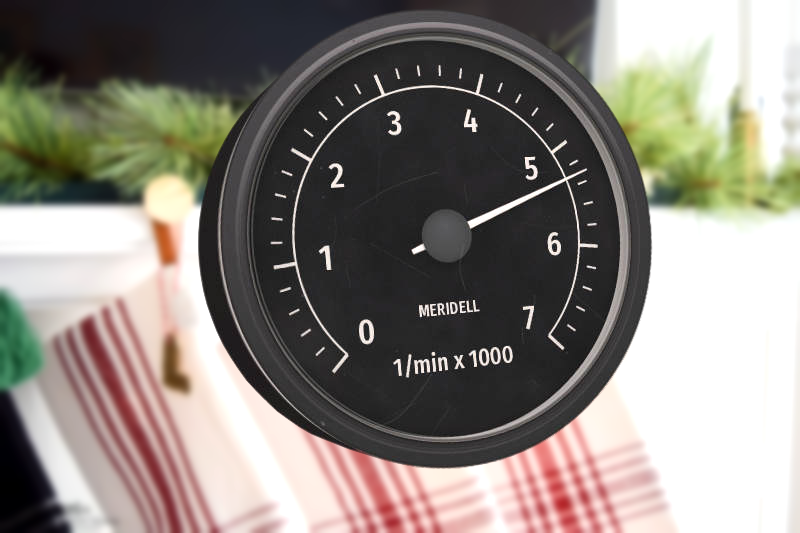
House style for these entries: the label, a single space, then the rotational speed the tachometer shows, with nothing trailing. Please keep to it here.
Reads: 5300 rpm
